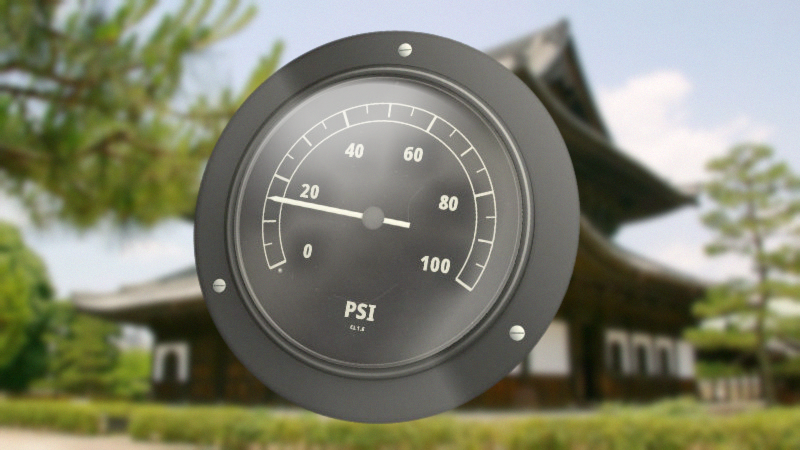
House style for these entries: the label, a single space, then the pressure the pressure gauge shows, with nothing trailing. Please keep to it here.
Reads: 15 psi
